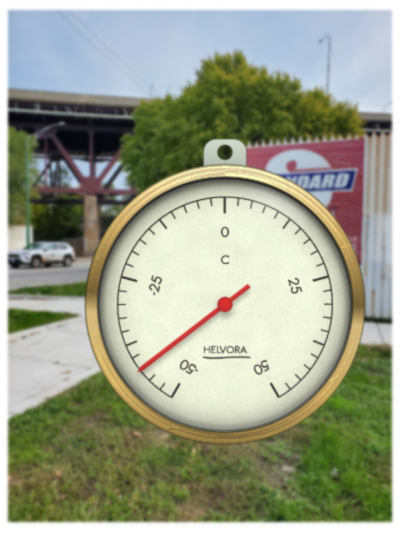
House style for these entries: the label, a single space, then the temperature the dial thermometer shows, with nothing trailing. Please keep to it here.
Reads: -42.5 °C
